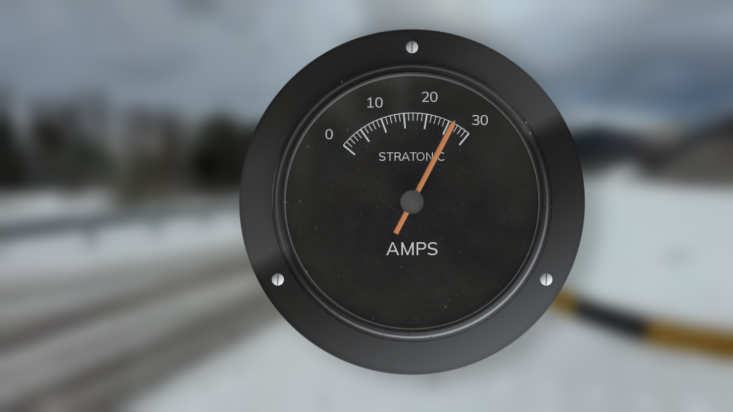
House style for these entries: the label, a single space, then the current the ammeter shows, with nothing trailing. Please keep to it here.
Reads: 26 A
